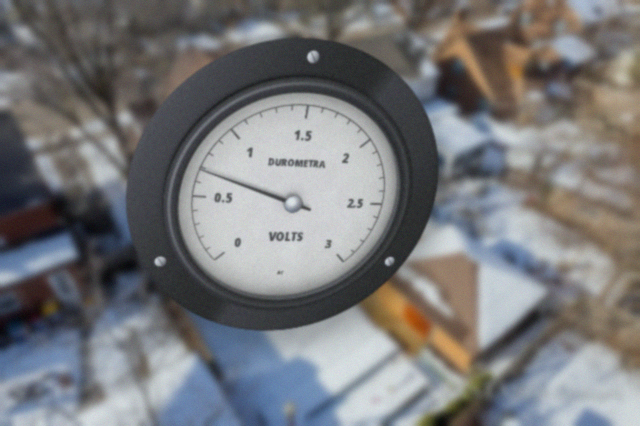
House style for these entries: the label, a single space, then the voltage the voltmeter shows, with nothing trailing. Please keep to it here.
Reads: 0.7 V
